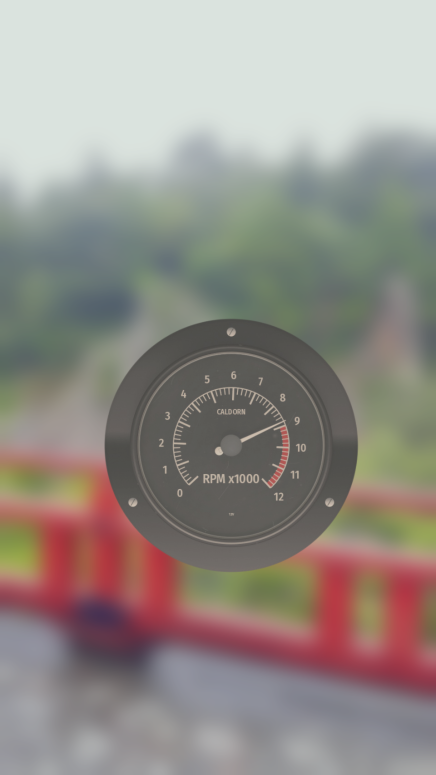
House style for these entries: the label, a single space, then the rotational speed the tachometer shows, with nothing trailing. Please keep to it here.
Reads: 8800 rpm
